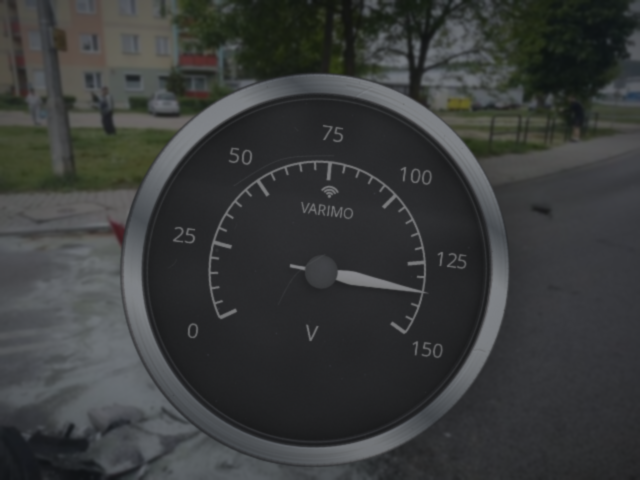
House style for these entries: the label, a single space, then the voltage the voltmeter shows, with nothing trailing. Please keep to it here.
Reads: 135 V
